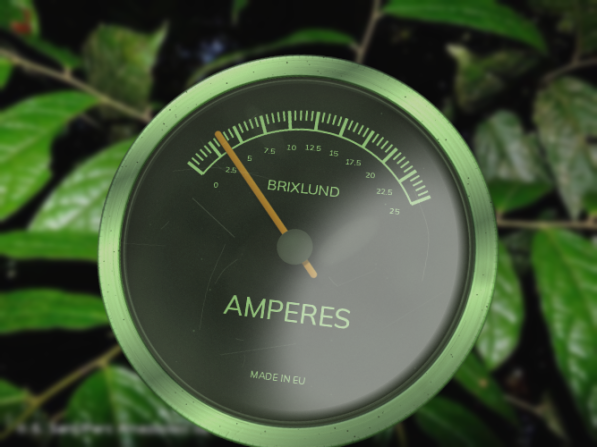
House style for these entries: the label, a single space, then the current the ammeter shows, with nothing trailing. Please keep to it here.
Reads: 3.5 A
